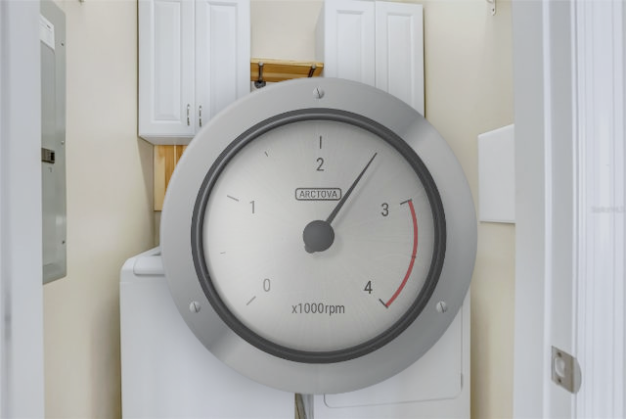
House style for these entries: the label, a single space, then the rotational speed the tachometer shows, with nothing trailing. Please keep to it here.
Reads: 2500 rpm
